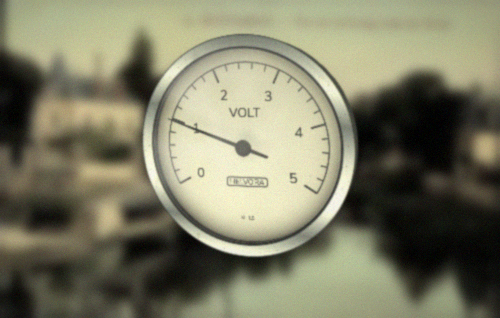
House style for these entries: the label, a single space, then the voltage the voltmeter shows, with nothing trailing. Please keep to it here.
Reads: 1 V
